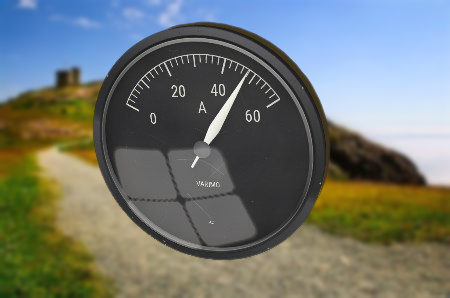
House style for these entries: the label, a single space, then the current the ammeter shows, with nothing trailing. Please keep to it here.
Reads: 48 A
